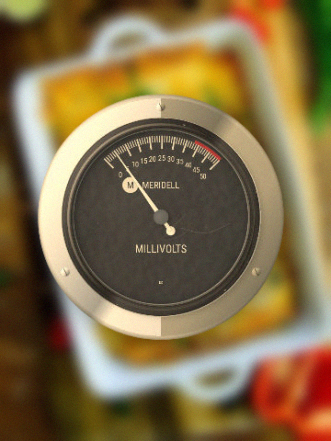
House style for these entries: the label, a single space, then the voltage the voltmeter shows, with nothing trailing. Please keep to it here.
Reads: 5 mV
